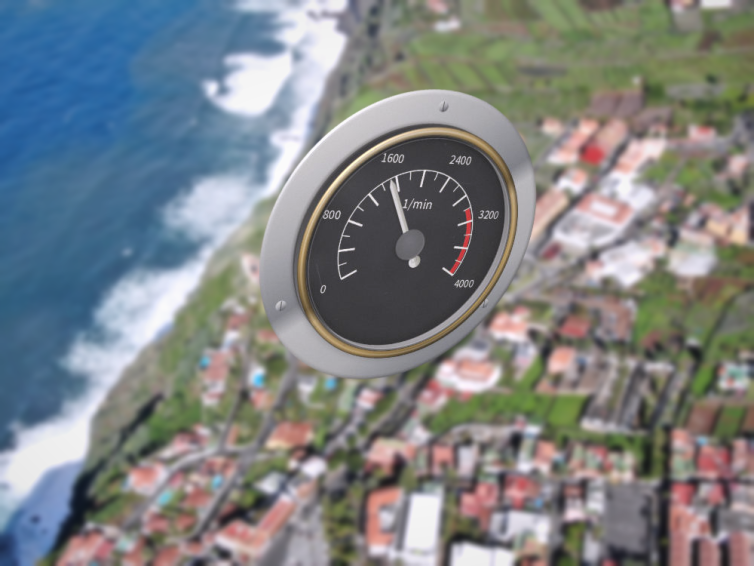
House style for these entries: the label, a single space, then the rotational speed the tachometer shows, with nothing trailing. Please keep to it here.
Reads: 1500 rpm
